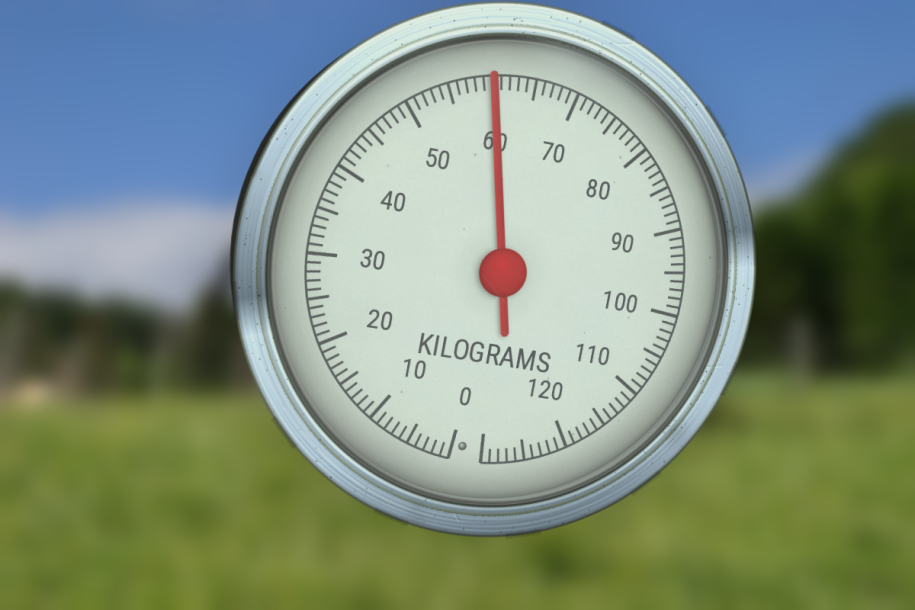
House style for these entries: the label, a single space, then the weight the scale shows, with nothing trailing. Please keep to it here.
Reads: 60 kg
